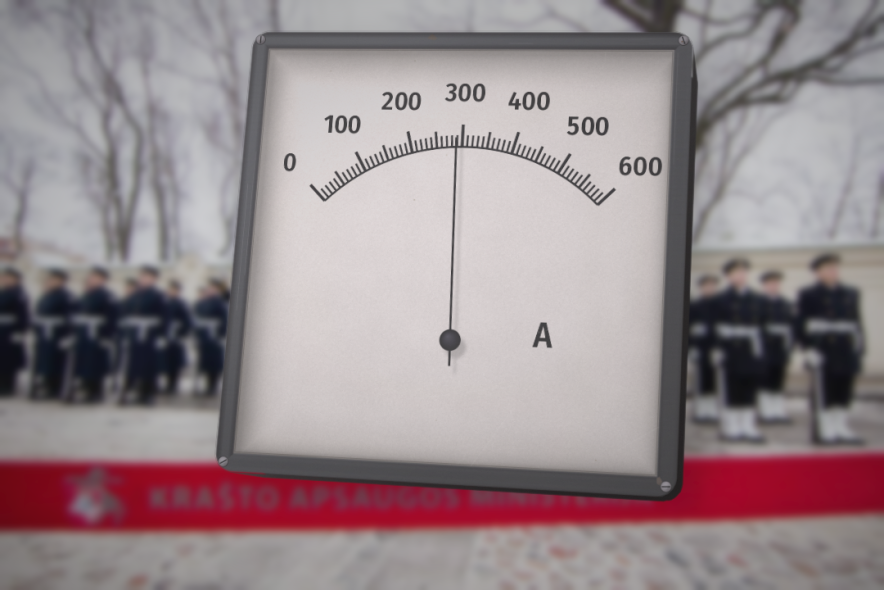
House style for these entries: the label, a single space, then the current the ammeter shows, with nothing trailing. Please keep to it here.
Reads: 290 A
